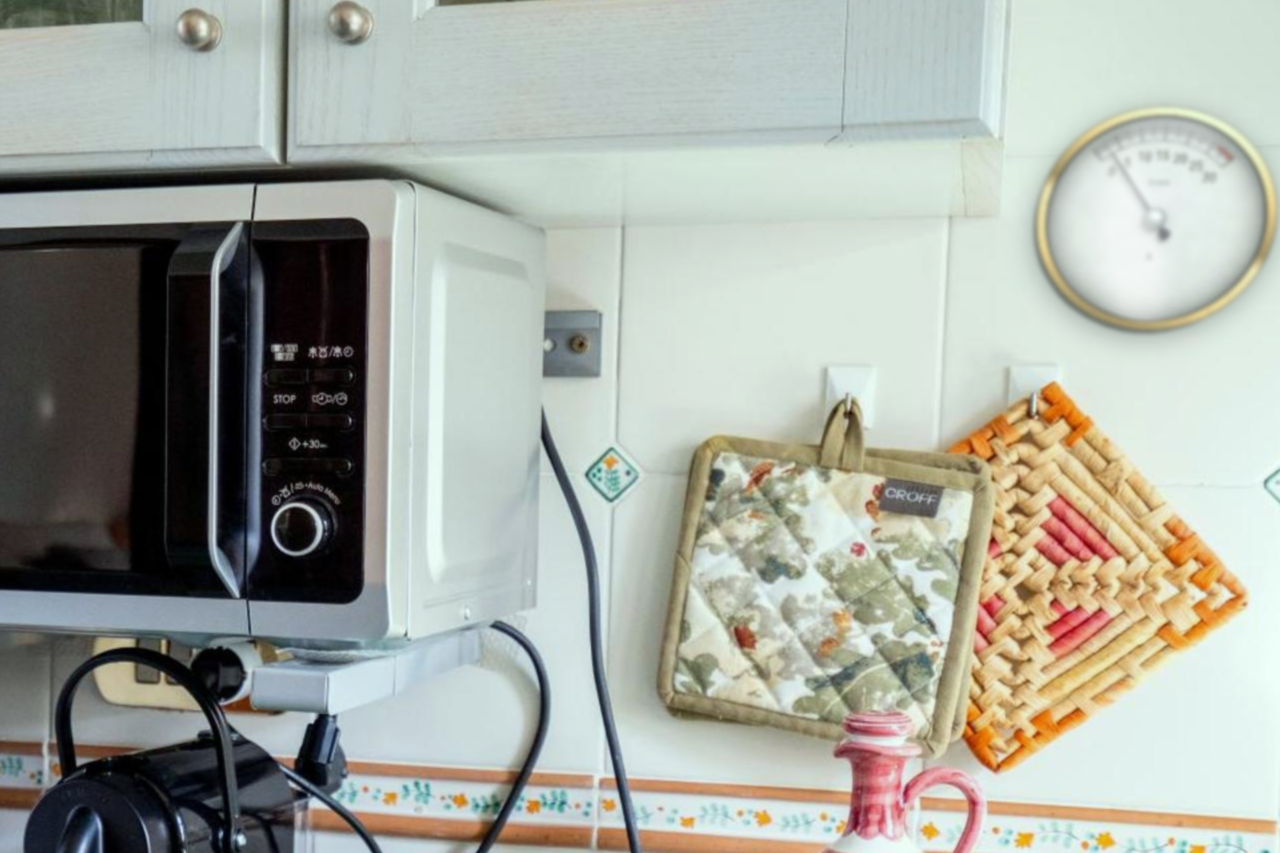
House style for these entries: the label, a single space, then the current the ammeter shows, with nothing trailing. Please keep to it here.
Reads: 2.5 A
